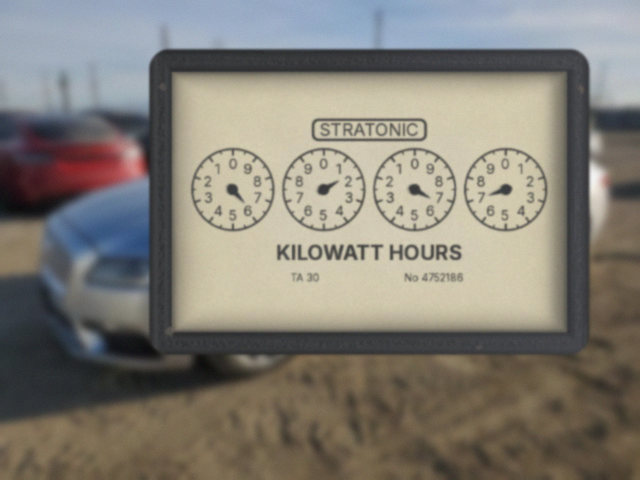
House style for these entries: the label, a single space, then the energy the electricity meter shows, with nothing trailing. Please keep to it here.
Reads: 6167 kWh
